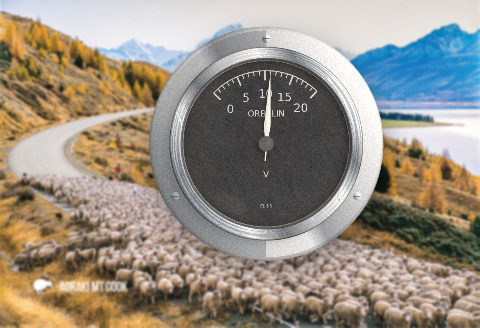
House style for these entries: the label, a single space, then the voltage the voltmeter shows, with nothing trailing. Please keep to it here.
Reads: 11 V
